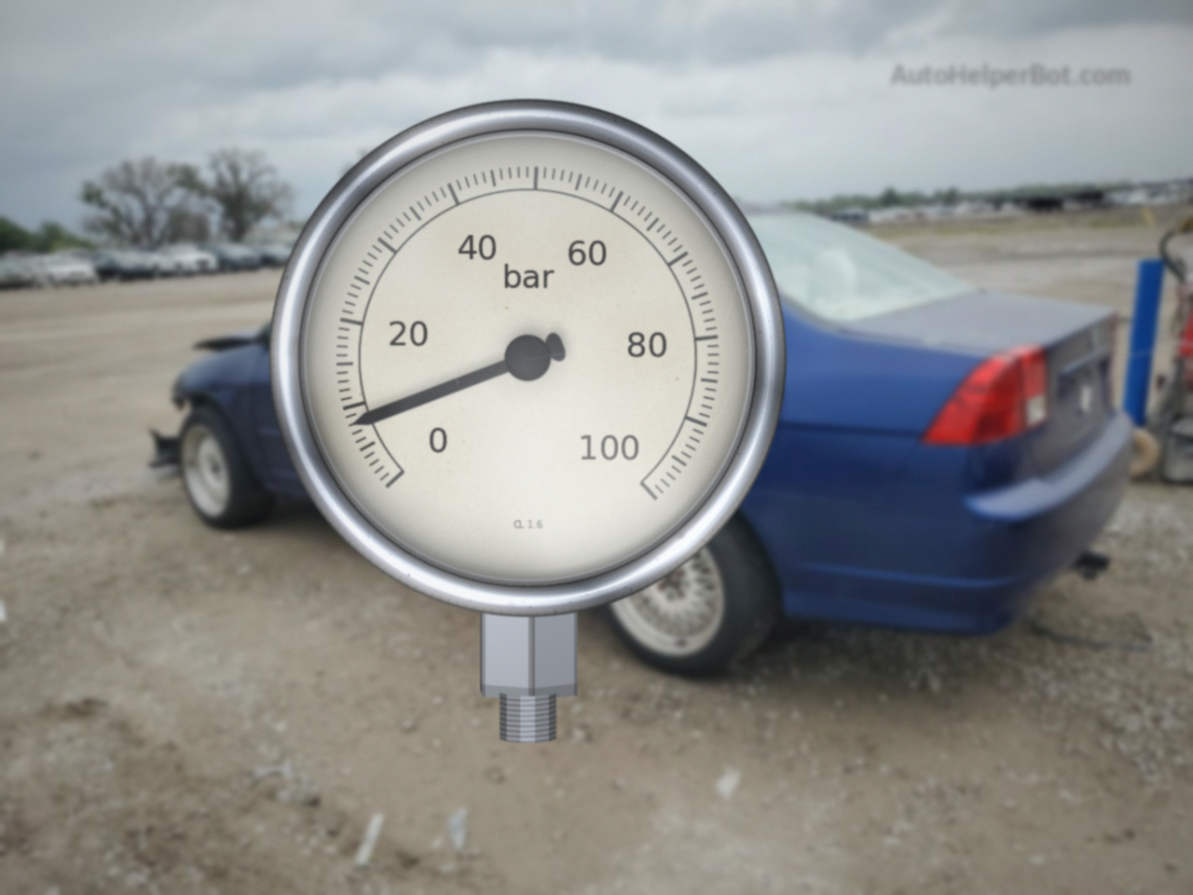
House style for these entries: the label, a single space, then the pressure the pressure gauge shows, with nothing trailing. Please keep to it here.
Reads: 8 bar
